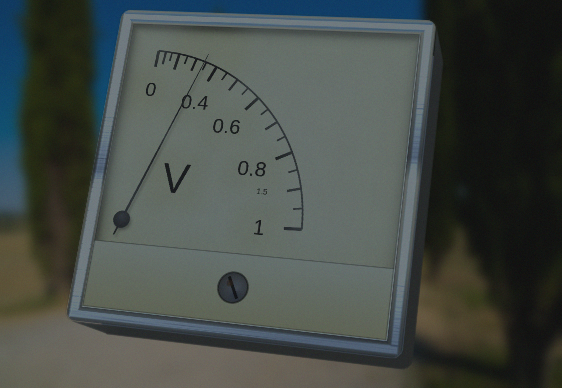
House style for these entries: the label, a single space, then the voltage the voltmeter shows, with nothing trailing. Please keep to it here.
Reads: 0.35 V
